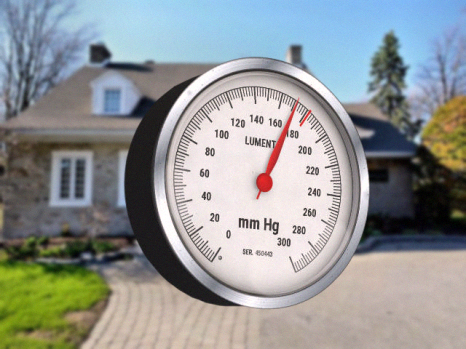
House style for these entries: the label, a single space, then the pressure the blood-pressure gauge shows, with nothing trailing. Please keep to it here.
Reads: 170 mmHg
